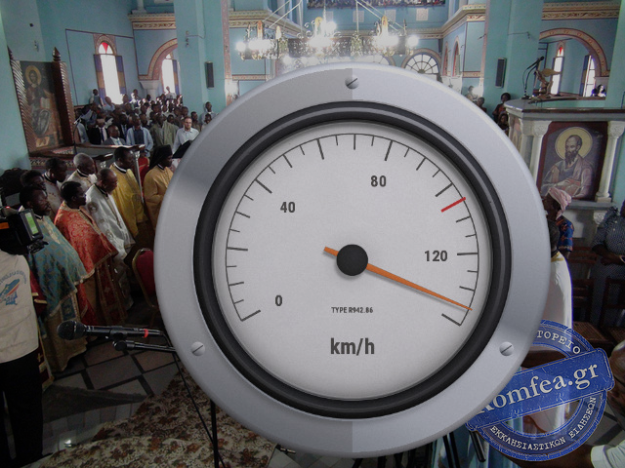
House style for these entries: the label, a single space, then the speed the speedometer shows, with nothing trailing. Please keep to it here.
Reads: 135 km/h
